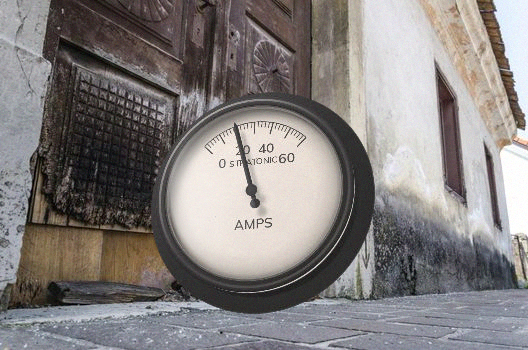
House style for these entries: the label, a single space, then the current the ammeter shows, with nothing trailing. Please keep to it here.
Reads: 20 A
